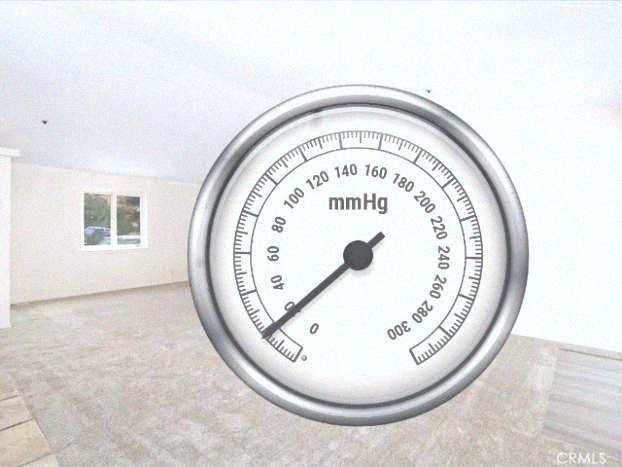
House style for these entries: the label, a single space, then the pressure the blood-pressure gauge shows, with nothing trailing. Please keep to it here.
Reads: 18 mmHg
